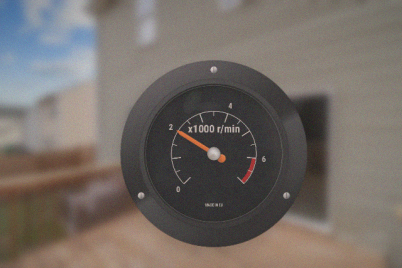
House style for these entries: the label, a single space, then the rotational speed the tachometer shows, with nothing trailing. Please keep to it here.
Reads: 2000 rpm
